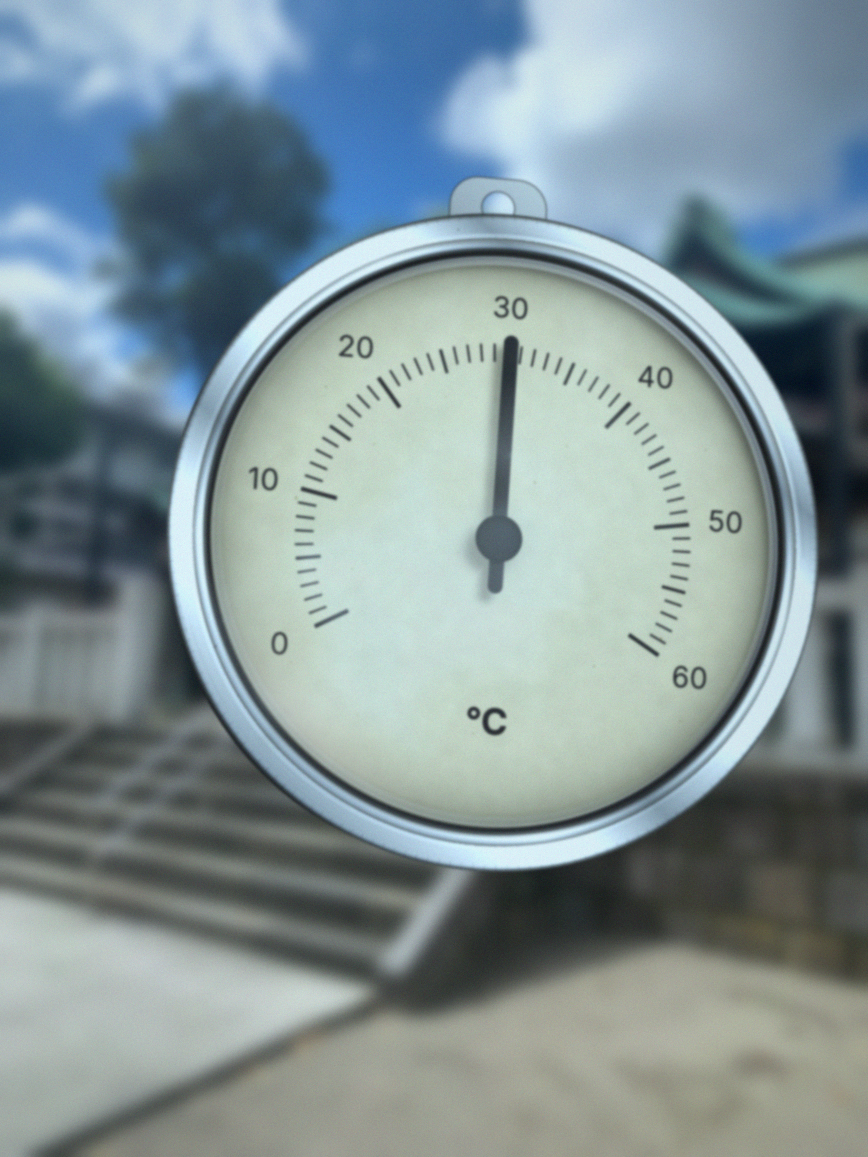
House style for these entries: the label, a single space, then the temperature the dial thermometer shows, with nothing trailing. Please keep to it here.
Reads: 30 °C
